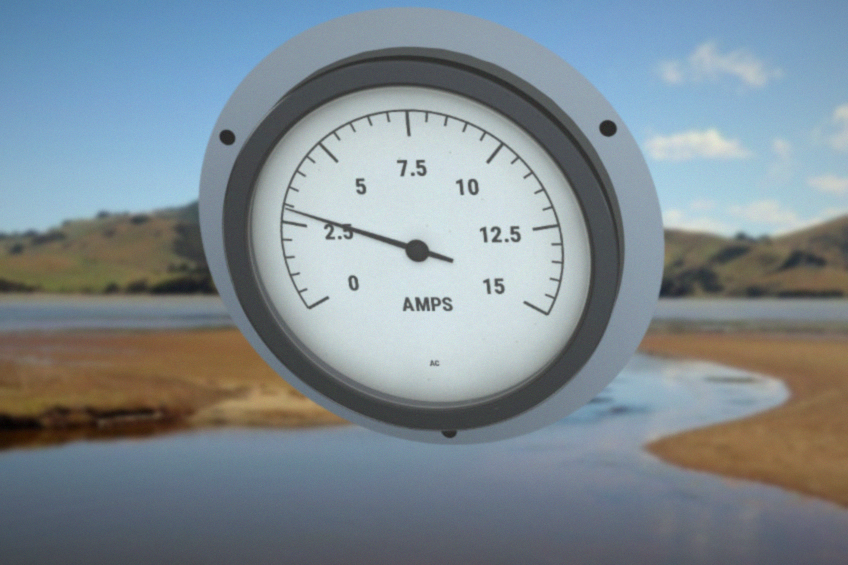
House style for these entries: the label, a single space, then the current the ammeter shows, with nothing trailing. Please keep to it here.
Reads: 3 A
